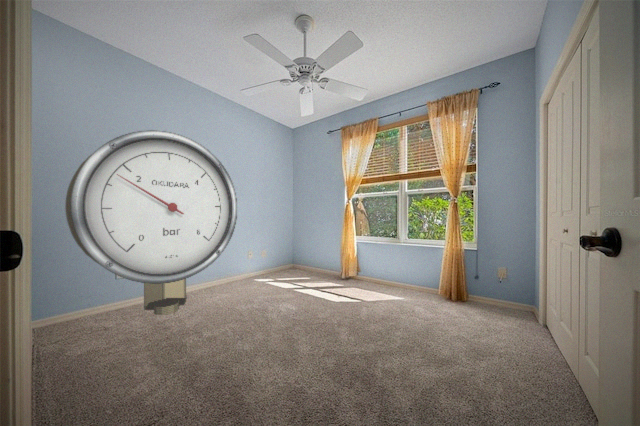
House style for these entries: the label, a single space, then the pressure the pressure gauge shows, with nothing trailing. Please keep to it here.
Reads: 1.75 bar
